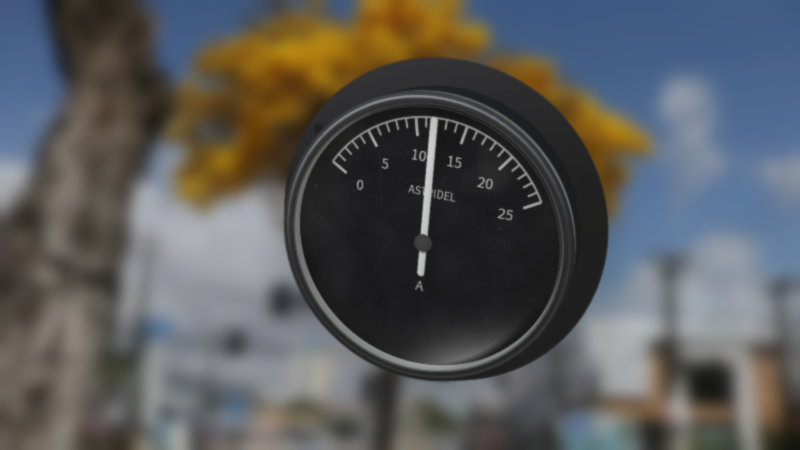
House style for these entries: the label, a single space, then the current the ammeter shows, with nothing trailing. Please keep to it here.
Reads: 12 A
